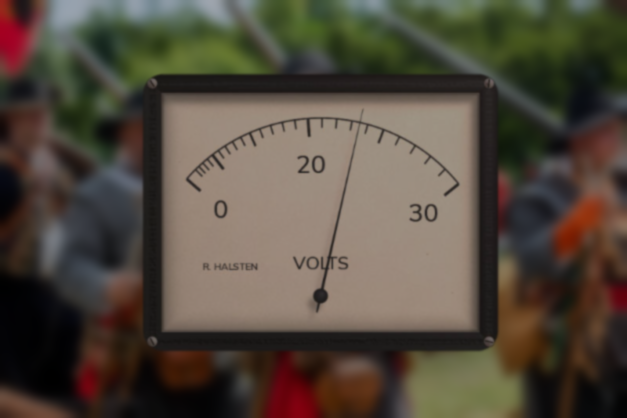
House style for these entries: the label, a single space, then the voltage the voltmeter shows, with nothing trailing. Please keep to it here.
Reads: 23.5 V
